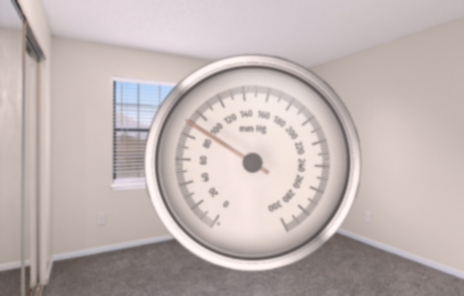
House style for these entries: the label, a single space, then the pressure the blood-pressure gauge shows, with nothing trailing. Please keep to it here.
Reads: 90 mmHg
